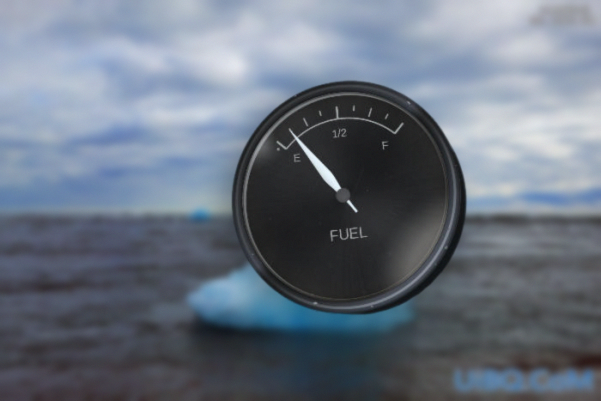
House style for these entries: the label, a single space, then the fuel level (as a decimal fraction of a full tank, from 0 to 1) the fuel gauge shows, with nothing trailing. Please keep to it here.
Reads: 0.125
